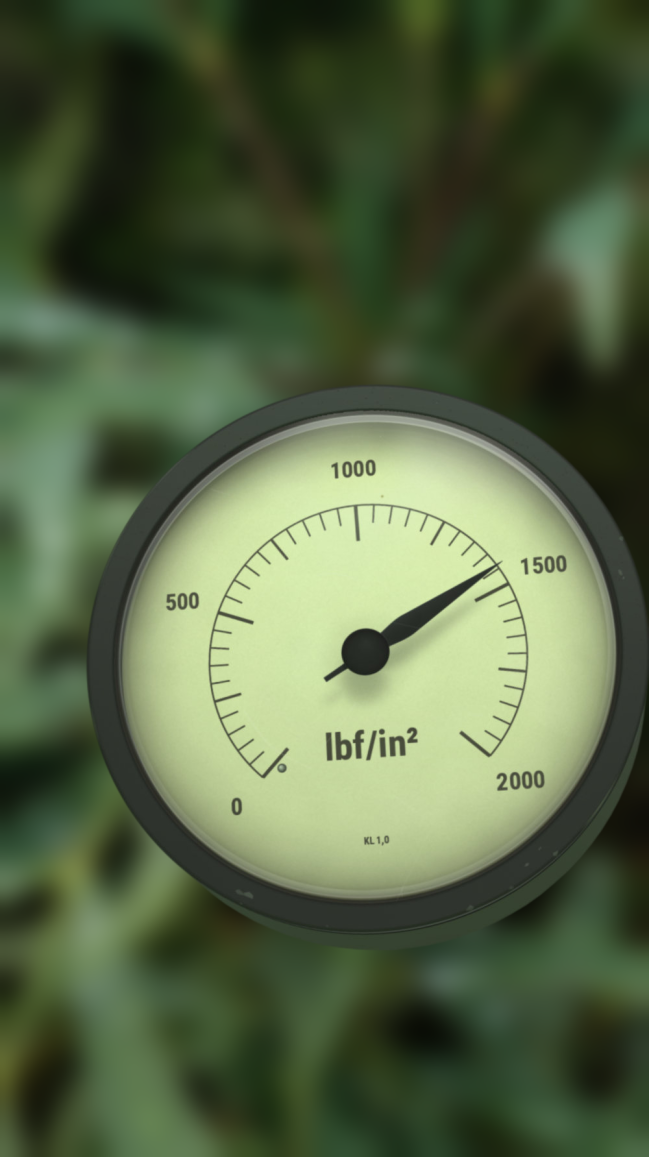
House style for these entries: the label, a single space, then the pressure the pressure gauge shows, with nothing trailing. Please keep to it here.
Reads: 1450 psi
